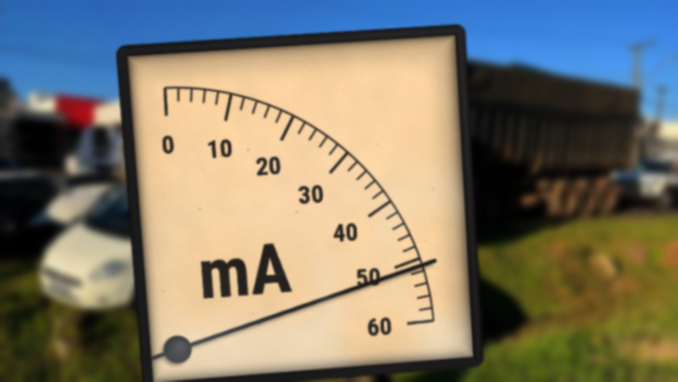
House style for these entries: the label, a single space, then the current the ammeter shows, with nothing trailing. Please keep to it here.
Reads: 51 mA
